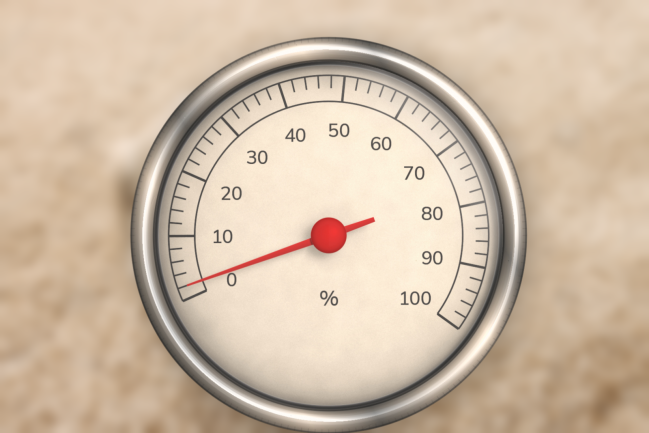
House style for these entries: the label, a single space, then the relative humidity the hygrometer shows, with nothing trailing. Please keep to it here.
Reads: 2 %
